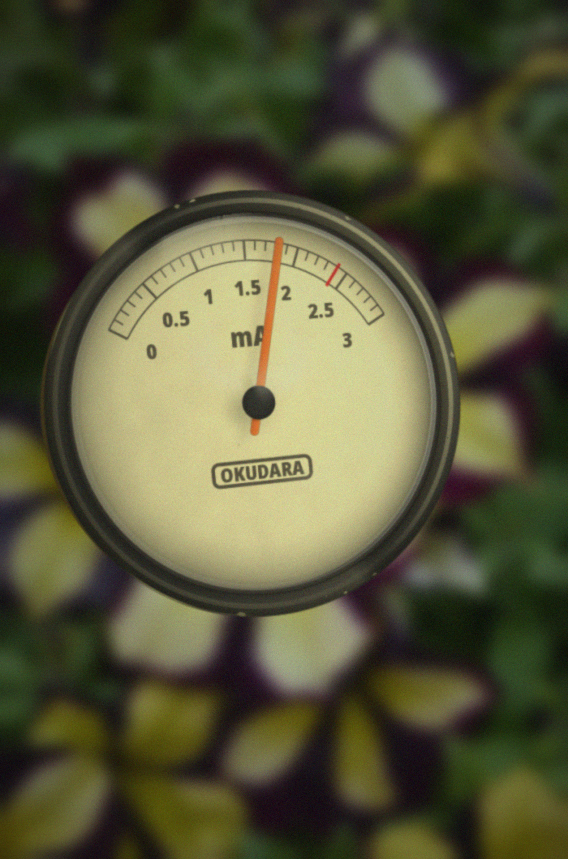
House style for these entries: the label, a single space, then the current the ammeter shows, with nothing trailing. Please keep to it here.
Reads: 1.8 mA
